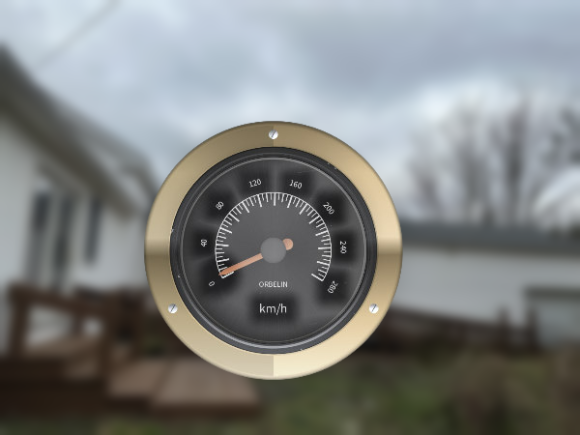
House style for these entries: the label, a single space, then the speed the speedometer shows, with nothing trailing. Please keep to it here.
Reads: 5 km/h
